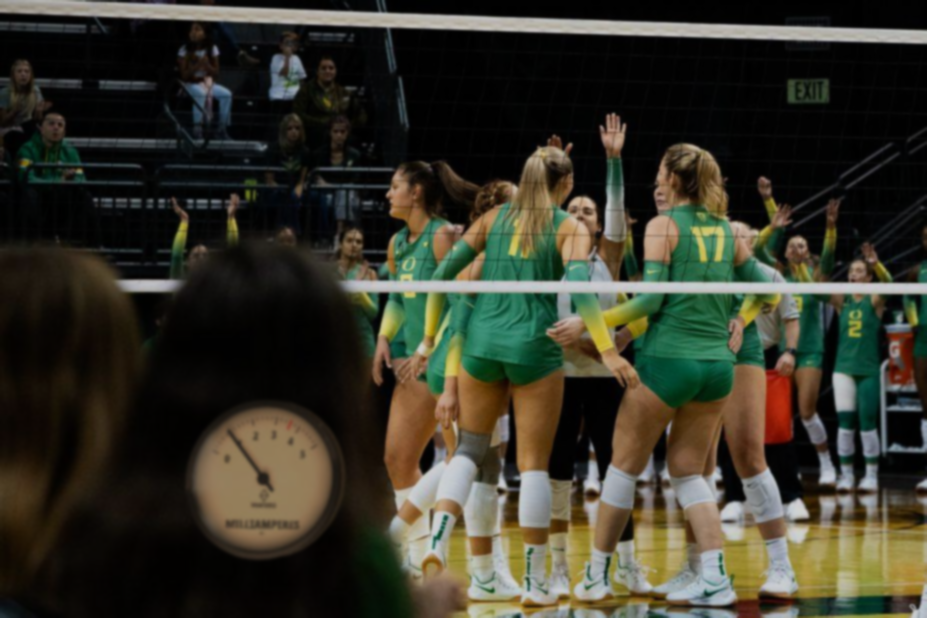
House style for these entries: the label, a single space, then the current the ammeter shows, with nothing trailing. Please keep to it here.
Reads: 1 mA
